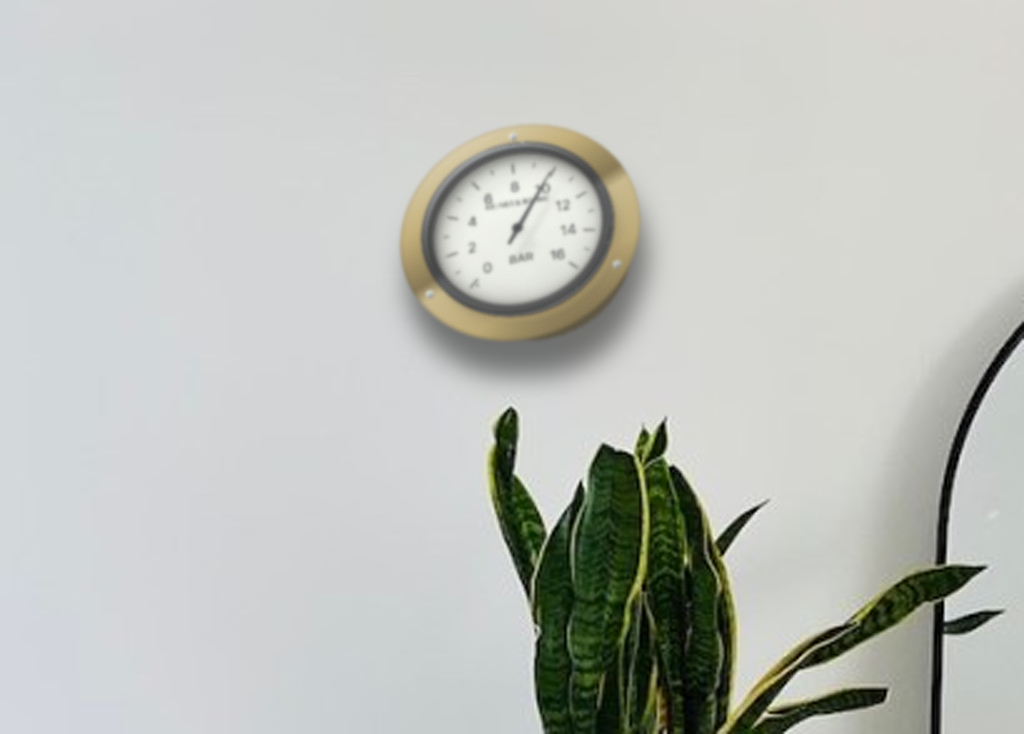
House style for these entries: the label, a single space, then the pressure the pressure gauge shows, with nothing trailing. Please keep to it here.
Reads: 10 bar
